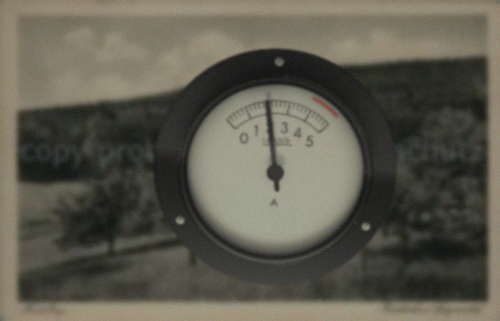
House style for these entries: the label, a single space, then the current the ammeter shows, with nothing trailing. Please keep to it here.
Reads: 2 A
